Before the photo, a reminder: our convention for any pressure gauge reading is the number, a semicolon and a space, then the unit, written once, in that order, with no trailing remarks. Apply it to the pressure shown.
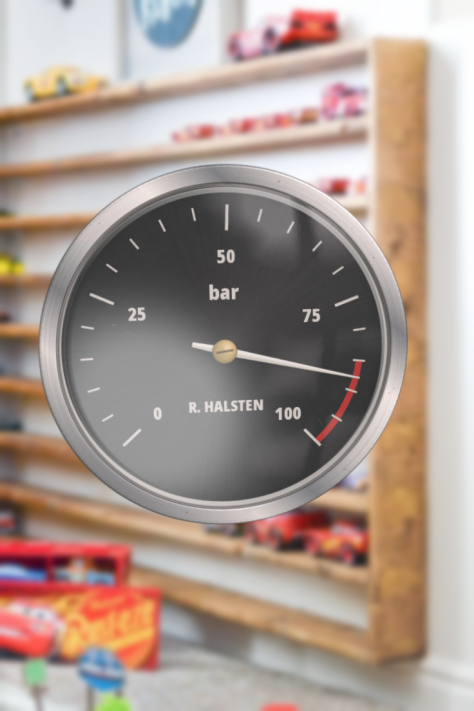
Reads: 87.5; bar
